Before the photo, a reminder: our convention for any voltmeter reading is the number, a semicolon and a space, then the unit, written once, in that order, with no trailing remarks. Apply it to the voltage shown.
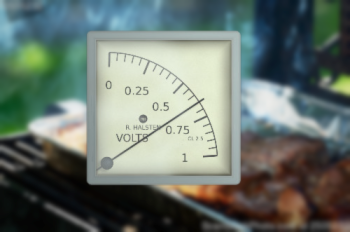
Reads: 0.65; V
